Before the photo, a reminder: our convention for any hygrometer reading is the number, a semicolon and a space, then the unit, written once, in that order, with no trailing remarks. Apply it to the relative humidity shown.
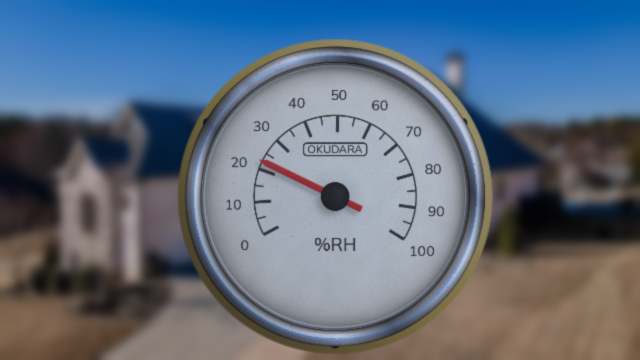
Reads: 22.5; %
